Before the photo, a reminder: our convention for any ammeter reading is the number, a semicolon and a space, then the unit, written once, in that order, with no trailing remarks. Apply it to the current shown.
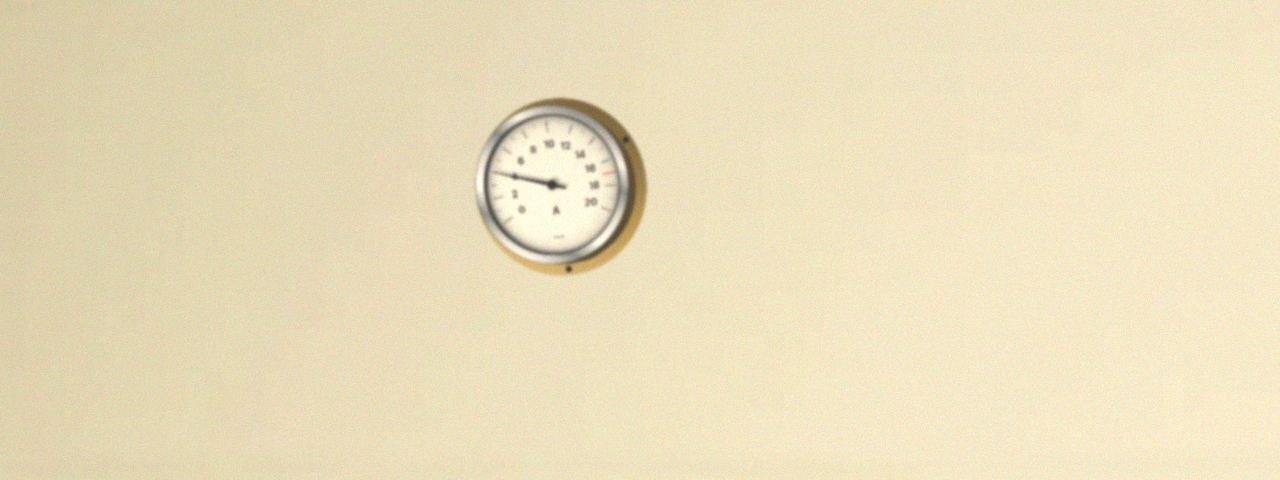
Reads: 4; A
